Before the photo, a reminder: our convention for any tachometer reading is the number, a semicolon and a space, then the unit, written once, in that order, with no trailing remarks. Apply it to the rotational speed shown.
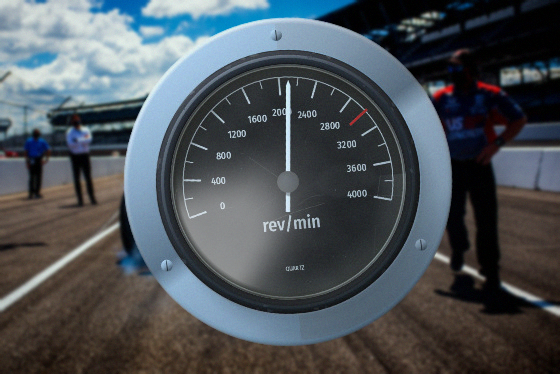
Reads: 2100; rpm
